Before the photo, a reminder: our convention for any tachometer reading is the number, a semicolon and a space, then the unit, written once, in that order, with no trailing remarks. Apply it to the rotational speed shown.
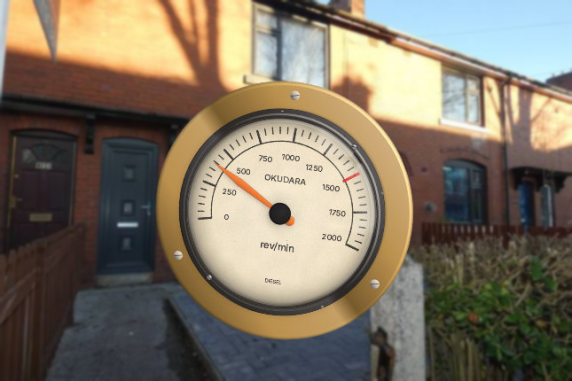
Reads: 400; rpm
